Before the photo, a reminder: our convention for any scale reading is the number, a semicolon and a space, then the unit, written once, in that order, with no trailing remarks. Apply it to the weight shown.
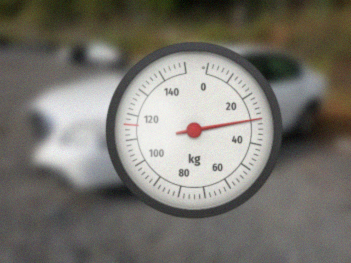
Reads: 30; kg
